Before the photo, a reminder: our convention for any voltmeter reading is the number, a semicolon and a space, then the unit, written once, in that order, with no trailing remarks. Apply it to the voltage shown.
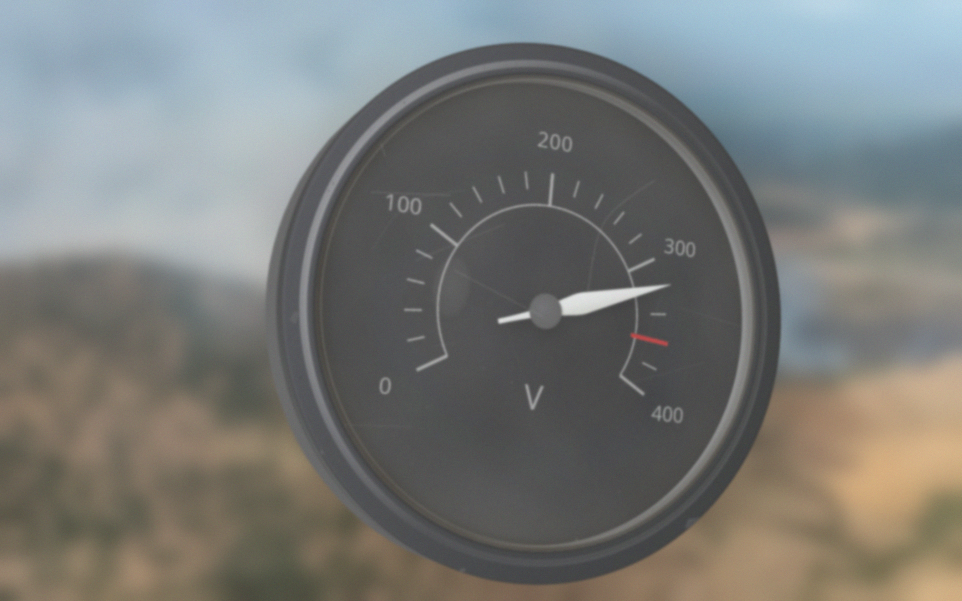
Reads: 320; V
